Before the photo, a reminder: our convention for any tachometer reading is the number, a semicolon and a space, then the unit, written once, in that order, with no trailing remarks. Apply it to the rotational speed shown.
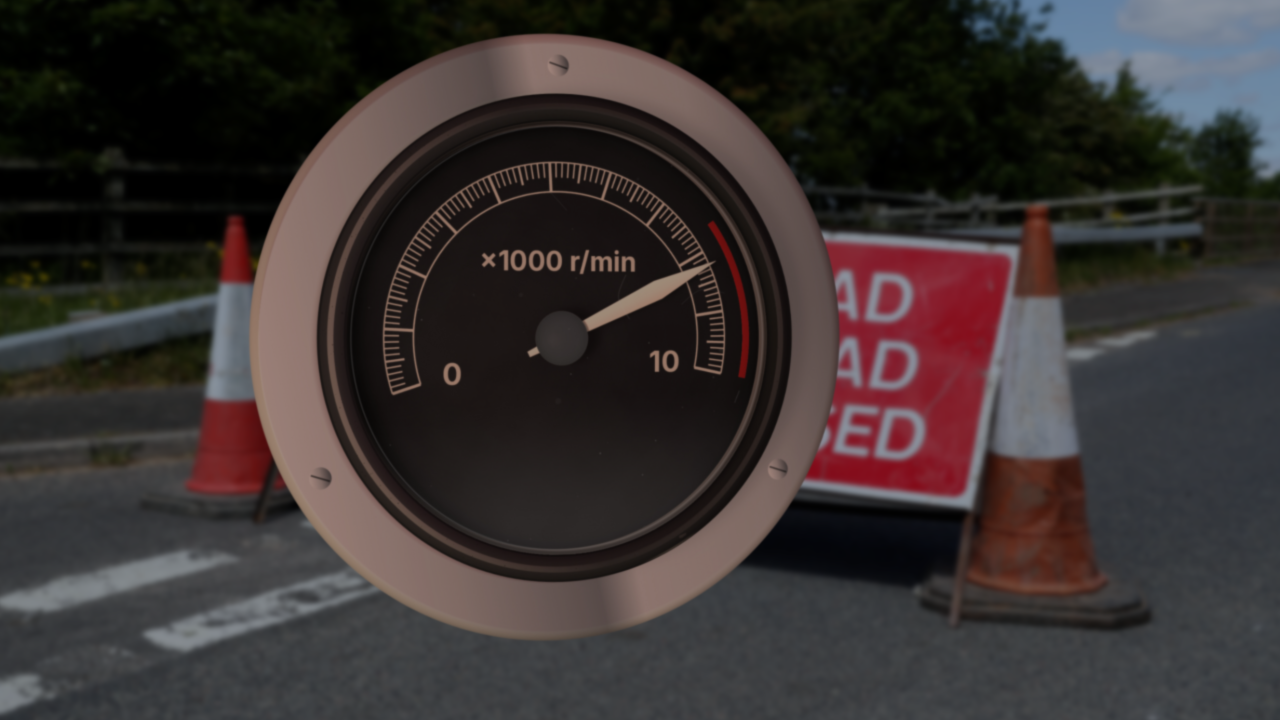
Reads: 8200; rpm
